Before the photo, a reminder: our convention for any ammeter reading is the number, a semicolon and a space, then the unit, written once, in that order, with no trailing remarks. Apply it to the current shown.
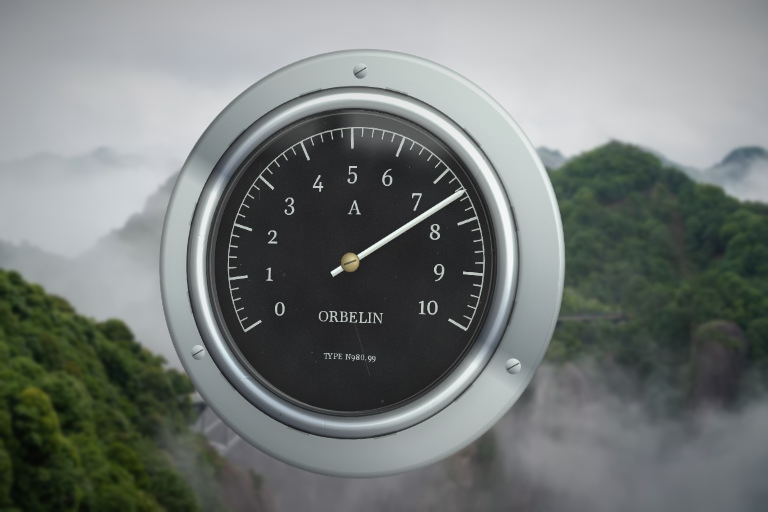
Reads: 7.5; A
